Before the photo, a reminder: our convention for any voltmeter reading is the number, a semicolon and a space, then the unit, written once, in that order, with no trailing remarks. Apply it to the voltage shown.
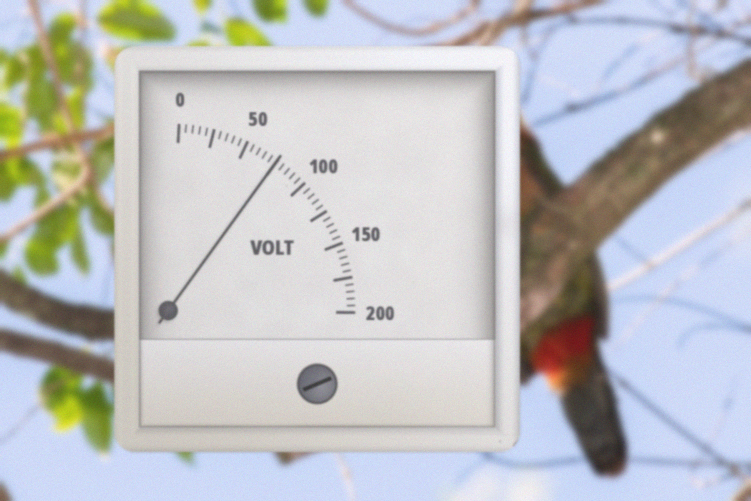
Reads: 75; V
